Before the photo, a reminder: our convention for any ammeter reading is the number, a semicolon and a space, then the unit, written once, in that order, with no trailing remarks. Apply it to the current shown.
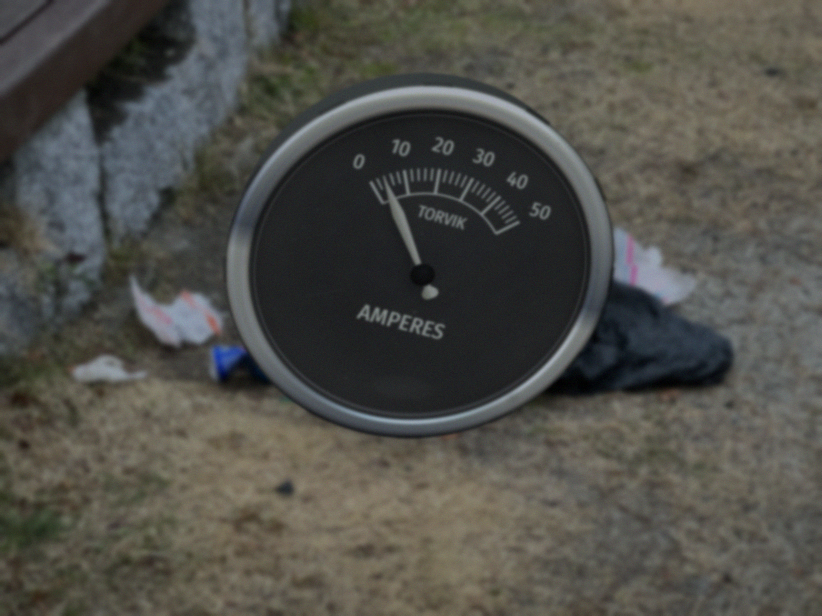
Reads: 4; A
